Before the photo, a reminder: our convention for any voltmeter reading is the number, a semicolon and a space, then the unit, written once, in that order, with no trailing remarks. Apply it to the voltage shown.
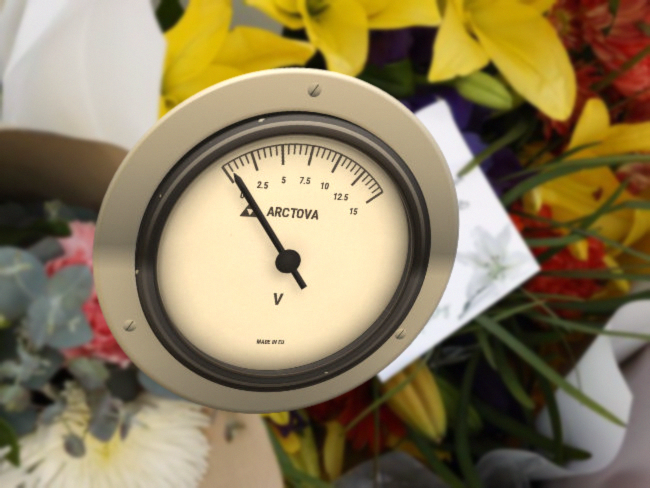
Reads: 0.5; V
